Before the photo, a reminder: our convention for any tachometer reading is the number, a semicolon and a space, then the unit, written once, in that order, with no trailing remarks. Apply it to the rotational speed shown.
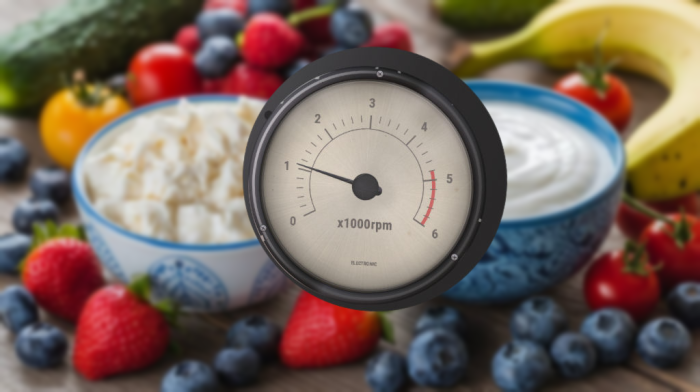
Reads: 1100; rpm
